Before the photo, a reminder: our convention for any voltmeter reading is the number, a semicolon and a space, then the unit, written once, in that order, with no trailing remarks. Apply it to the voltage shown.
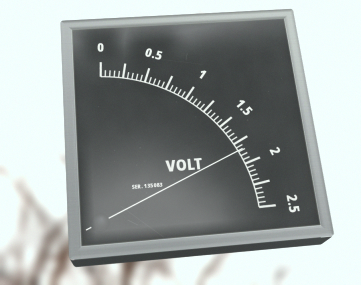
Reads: 1.85; V
